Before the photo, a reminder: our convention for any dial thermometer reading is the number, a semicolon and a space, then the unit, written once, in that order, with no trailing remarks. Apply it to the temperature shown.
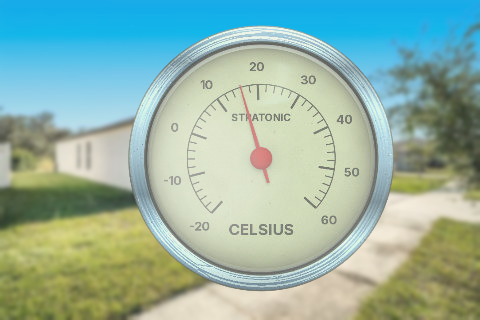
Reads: 16; °C
